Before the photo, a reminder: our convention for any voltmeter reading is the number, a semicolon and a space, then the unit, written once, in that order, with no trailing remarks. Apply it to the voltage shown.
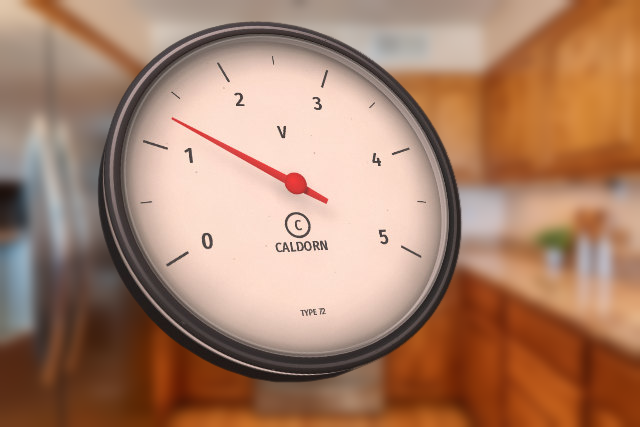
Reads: 1.25; V
